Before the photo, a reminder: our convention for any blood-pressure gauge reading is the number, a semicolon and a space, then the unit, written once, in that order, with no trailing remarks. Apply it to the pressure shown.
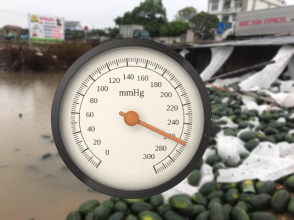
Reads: 260; mmHg
